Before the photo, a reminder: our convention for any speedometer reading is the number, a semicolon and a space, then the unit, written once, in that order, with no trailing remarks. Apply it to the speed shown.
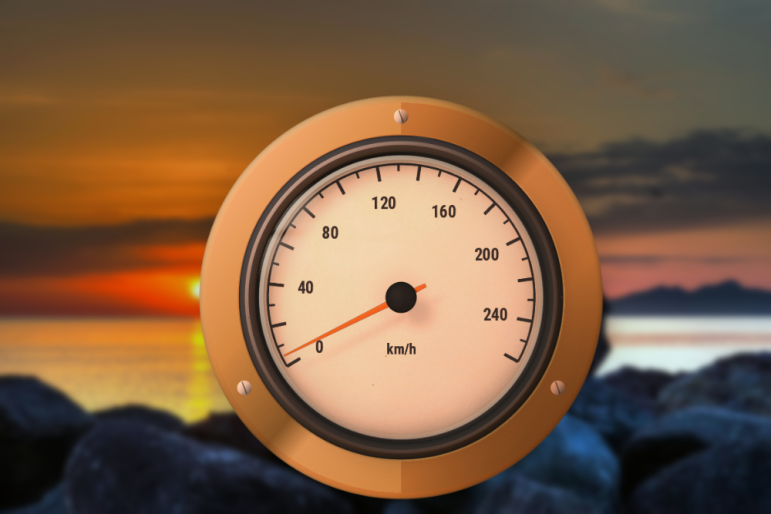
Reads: 5; km/h
